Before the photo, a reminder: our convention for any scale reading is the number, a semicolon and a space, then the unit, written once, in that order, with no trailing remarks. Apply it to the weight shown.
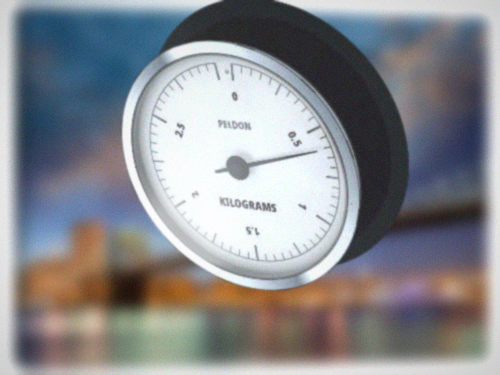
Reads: 0.6; kg
